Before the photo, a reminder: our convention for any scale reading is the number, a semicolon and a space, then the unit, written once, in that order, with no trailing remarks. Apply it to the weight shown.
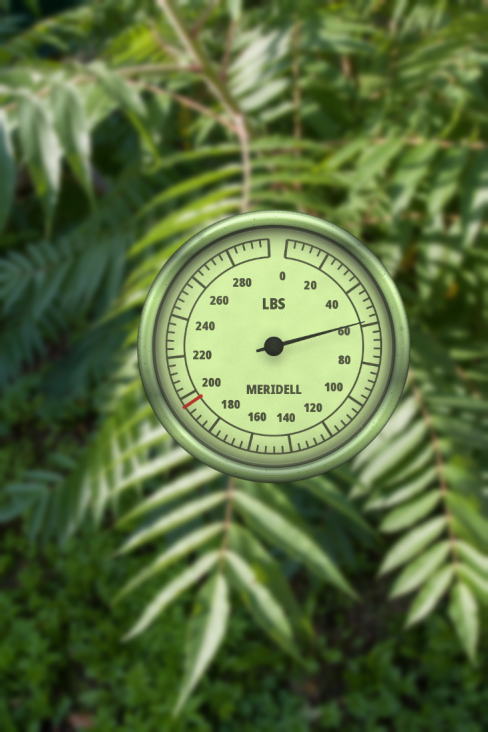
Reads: 58; lb
